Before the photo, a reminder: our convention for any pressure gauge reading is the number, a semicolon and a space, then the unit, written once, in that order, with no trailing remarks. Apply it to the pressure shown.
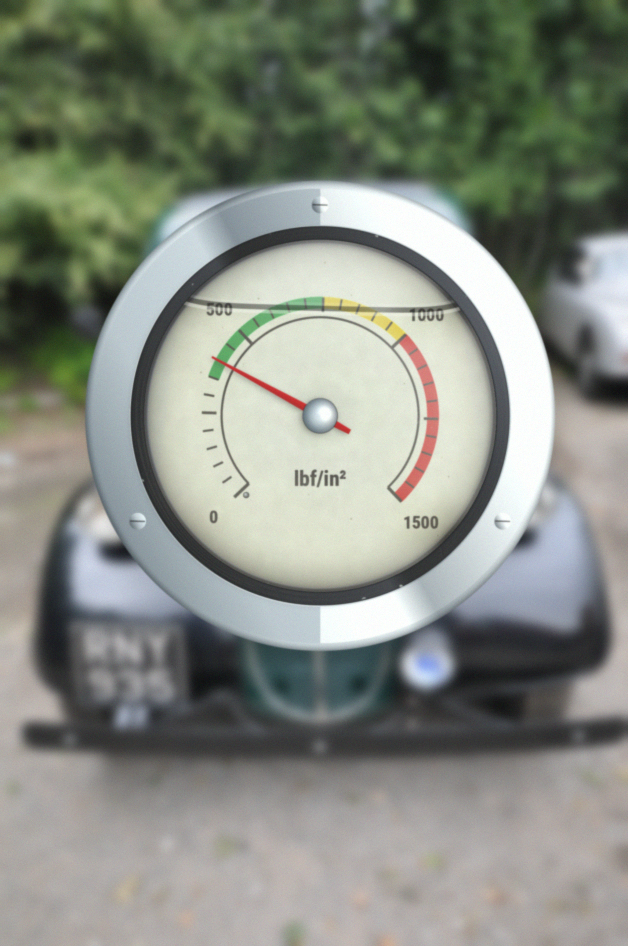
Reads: 400; psi
